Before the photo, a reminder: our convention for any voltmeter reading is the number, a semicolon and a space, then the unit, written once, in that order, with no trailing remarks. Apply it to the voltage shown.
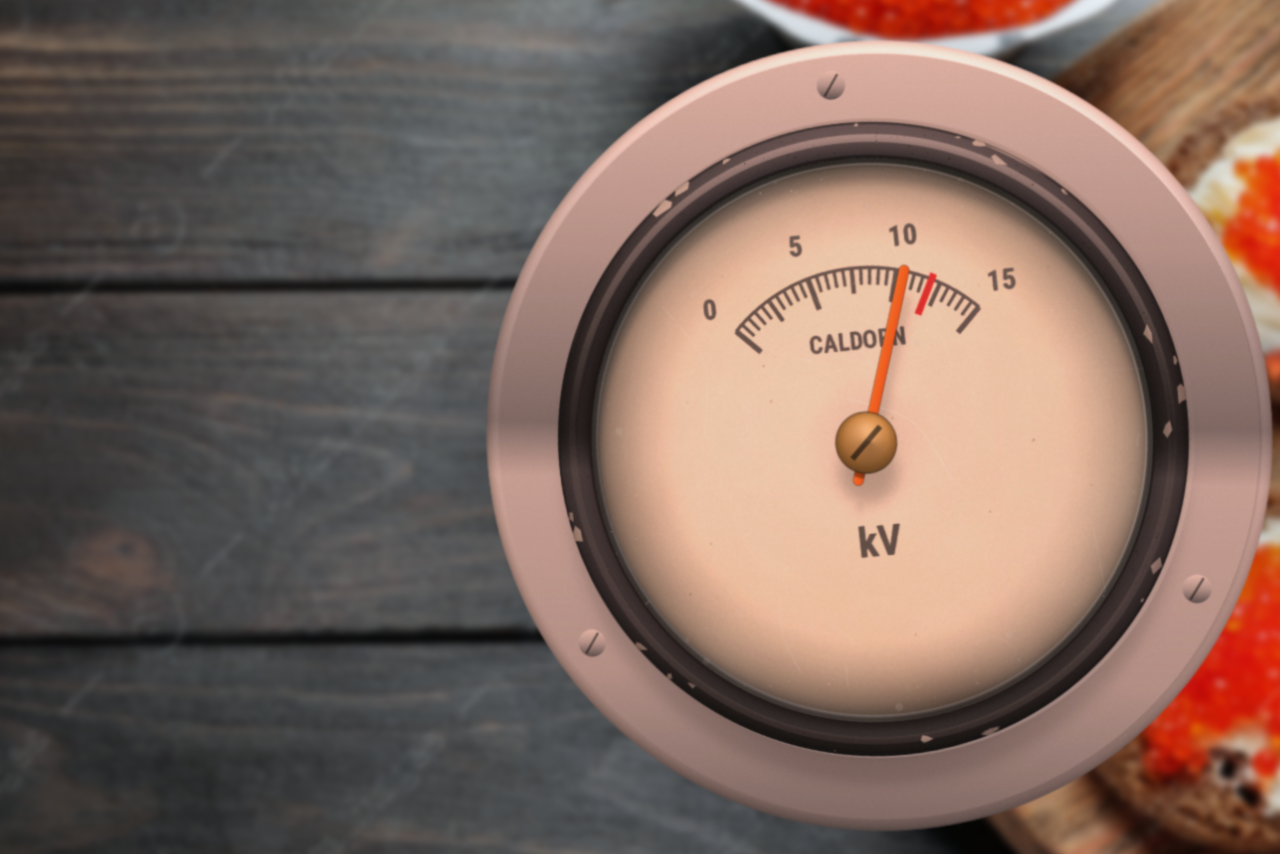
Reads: 10.5; kV
